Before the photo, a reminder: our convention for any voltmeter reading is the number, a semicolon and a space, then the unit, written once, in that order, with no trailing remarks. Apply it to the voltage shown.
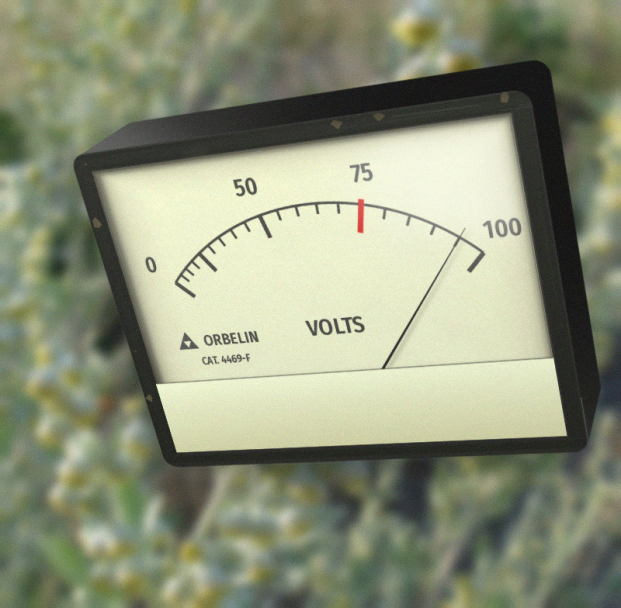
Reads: 95; V
